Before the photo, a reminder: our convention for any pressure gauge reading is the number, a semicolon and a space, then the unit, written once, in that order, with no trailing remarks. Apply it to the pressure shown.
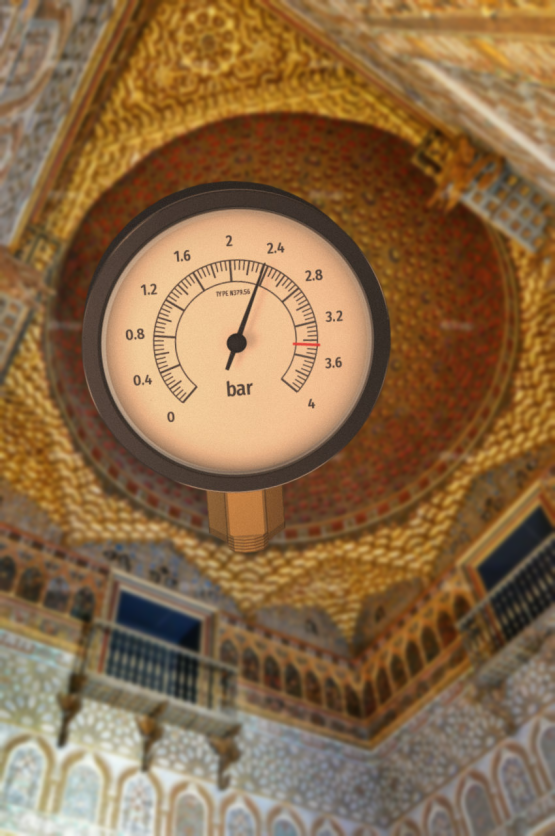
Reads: 2.35; bar
